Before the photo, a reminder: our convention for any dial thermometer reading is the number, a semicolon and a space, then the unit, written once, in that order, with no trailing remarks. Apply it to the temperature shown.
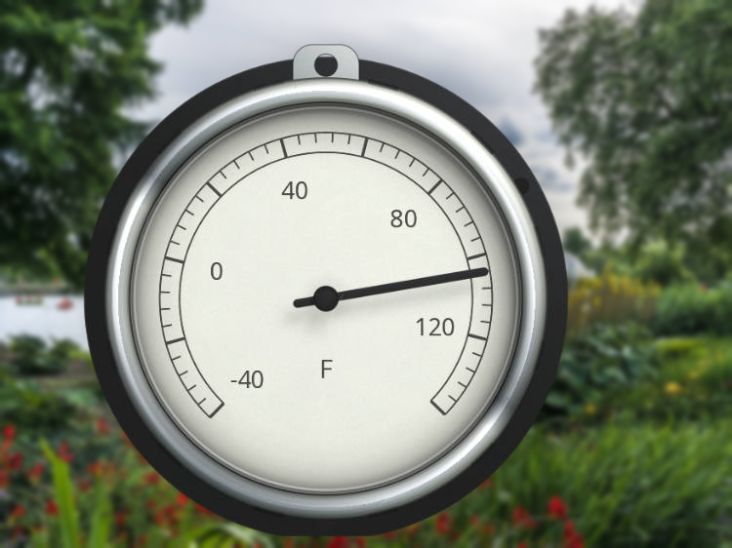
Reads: 104; °F
